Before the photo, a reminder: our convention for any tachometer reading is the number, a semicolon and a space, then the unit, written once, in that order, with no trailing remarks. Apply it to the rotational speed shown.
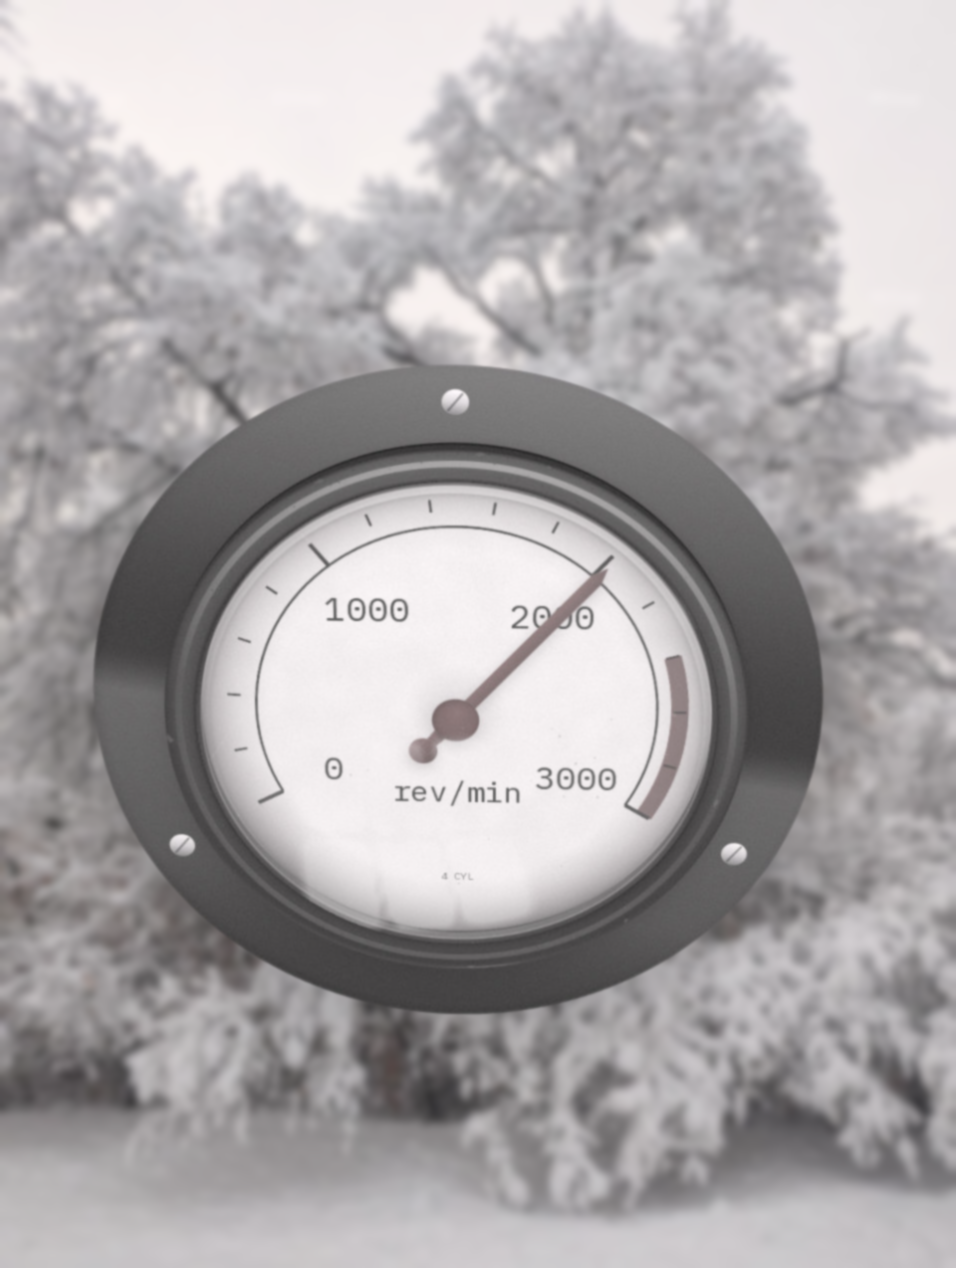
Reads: 2000; rpm
